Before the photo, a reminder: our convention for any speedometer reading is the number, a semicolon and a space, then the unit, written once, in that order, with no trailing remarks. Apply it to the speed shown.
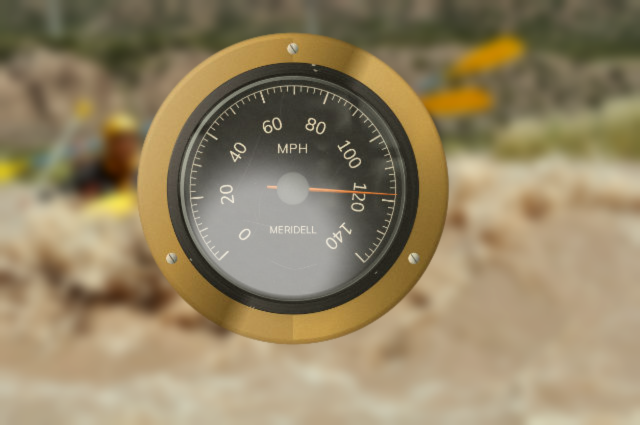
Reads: 118; mph
